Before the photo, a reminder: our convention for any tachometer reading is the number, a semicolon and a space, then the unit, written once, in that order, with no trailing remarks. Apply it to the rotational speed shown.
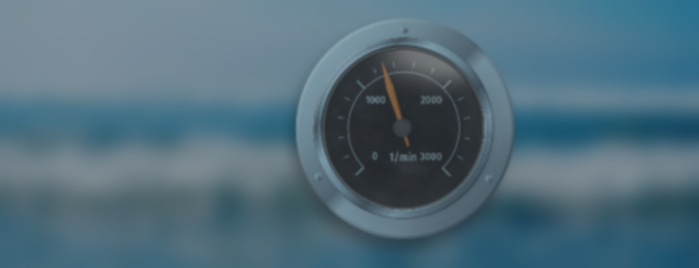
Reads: 1300; rpm
